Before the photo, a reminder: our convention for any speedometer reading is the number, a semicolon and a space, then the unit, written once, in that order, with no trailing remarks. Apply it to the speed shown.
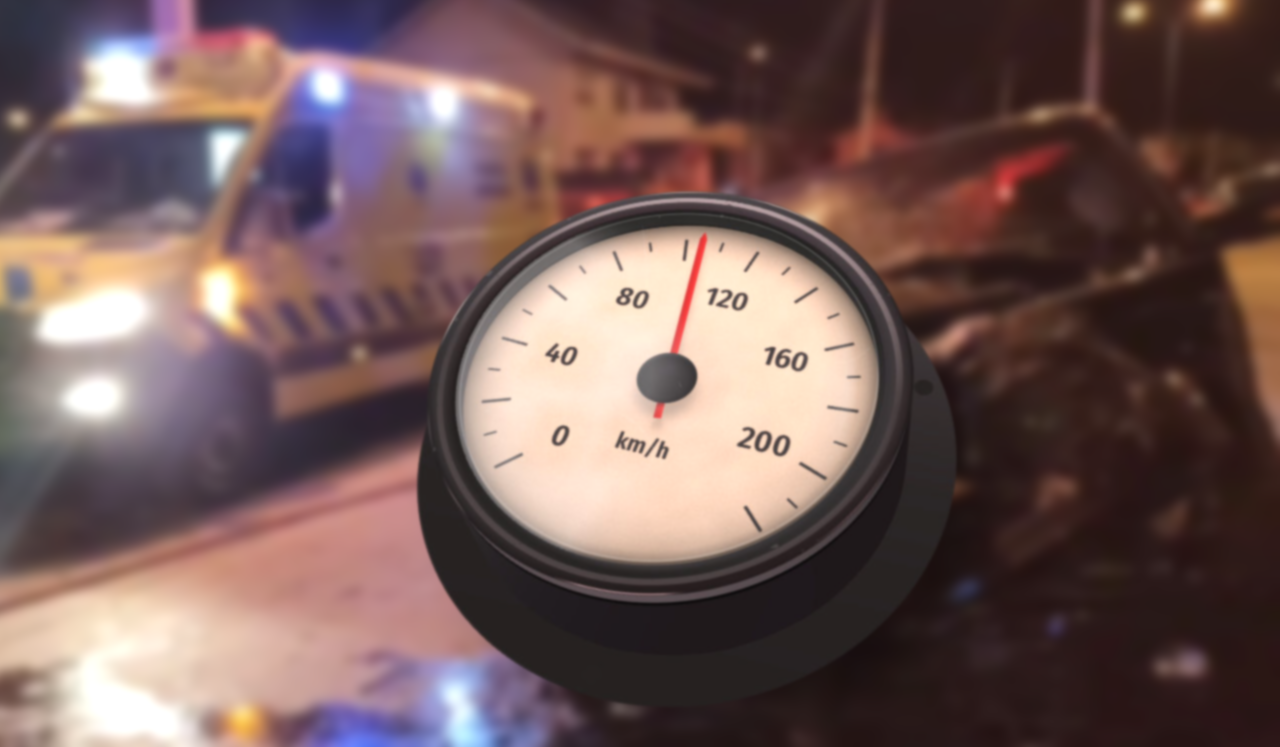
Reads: 105; km/h
